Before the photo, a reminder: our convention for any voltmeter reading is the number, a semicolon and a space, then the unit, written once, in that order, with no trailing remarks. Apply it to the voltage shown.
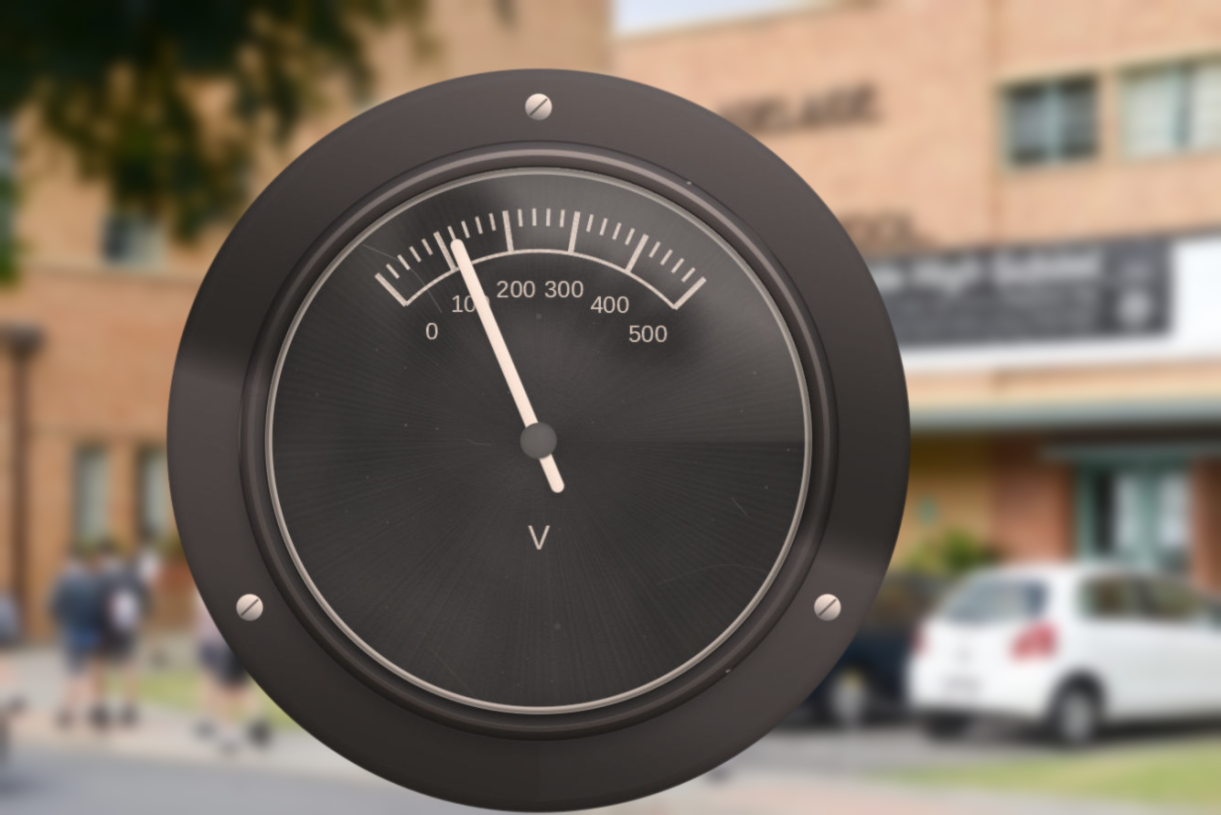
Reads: 120; V
